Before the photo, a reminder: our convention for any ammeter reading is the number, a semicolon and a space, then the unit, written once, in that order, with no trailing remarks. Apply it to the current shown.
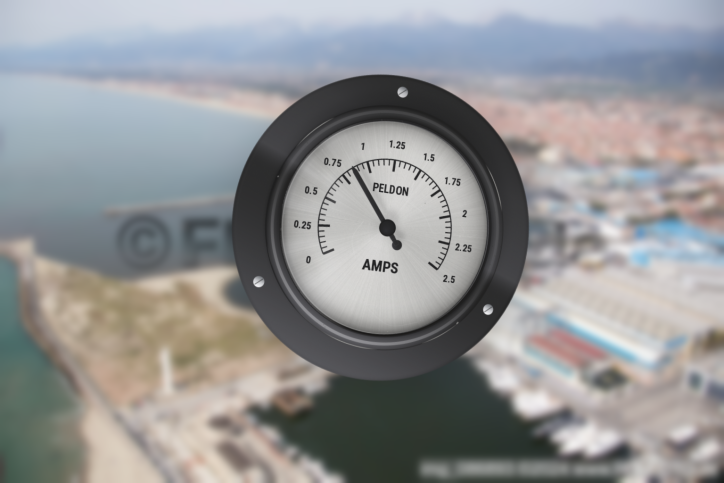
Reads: 0.85; A
